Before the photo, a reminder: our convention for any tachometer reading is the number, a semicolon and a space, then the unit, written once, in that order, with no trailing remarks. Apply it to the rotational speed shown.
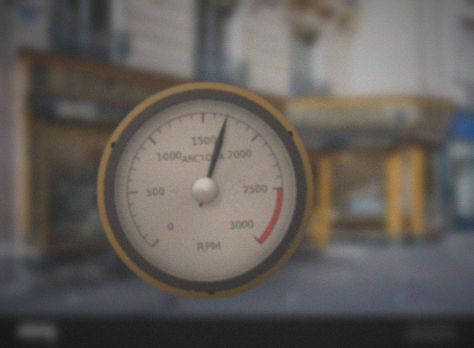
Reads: 1700; rpm
